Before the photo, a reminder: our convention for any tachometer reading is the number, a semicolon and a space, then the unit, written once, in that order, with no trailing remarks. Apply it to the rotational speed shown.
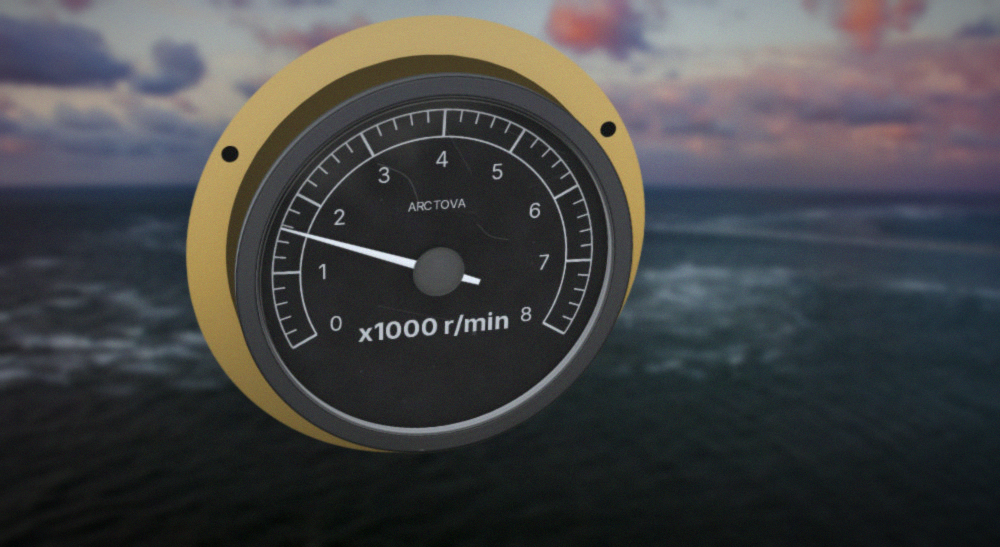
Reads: 1600; rpm
